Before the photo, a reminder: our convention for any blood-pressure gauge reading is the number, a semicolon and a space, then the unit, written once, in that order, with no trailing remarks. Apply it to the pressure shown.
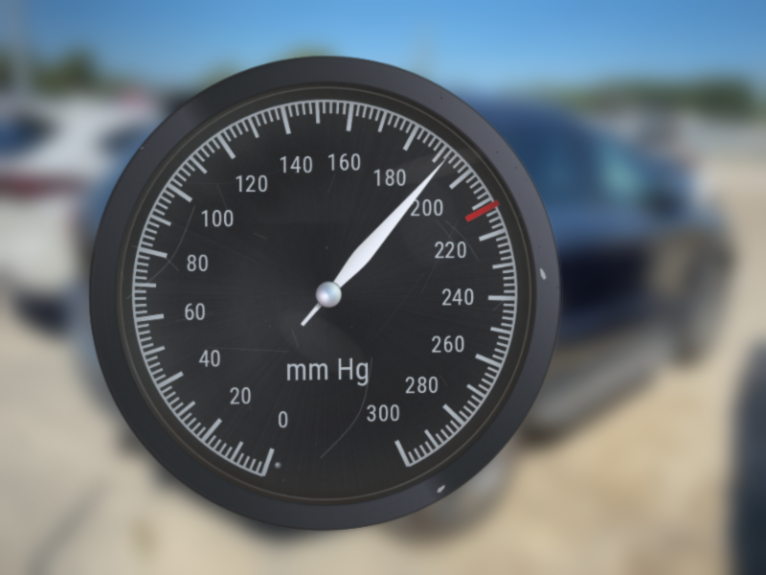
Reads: 192; mmHg
